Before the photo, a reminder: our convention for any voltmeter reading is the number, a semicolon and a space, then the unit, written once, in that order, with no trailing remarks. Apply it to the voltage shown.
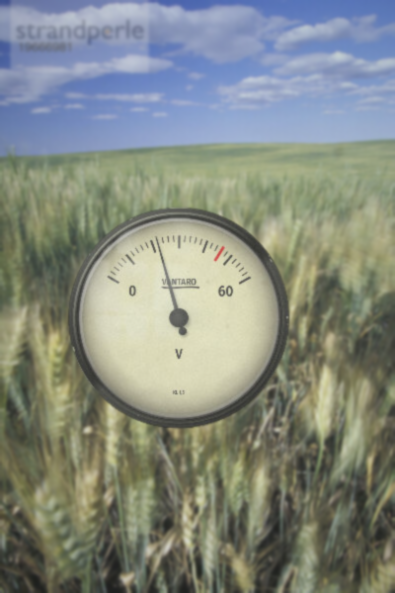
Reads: 22; V
